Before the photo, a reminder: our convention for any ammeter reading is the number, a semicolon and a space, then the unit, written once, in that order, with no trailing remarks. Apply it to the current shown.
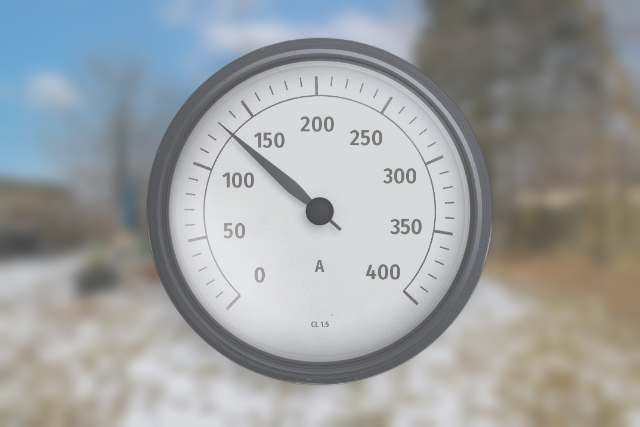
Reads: 130; A
